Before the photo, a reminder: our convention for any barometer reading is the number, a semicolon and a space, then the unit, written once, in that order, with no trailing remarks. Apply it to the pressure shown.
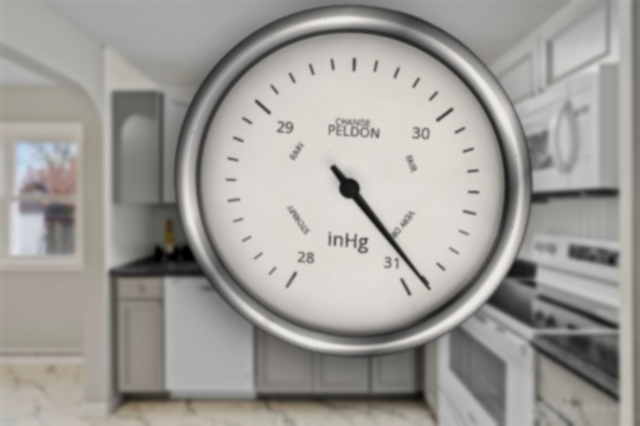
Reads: 30.9; inHg
